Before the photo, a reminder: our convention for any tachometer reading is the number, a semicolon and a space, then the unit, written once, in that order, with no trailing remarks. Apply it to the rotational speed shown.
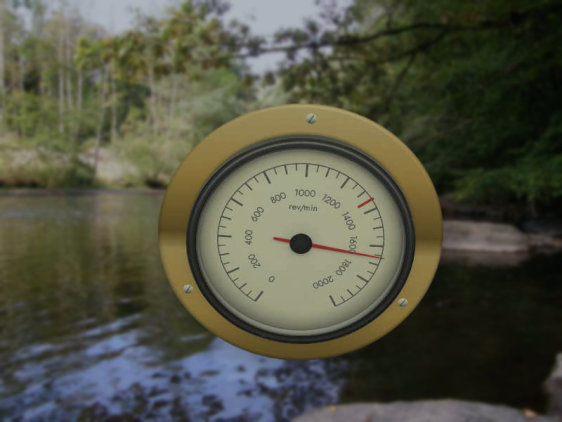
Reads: 1650; rpm
